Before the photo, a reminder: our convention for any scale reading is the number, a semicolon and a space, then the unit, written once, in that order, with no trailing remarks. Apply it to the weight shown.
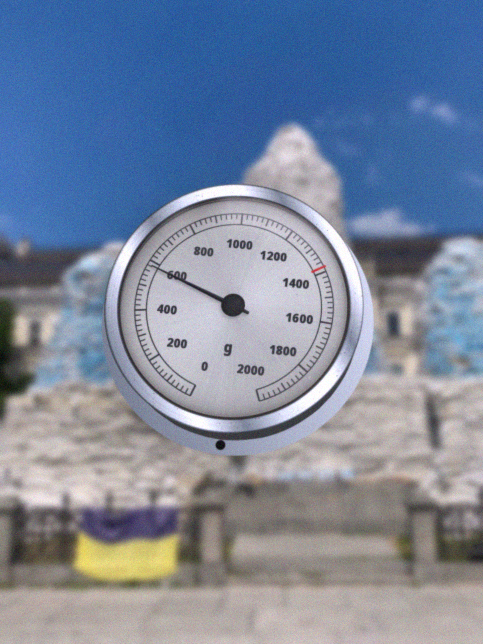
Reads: 580; g
